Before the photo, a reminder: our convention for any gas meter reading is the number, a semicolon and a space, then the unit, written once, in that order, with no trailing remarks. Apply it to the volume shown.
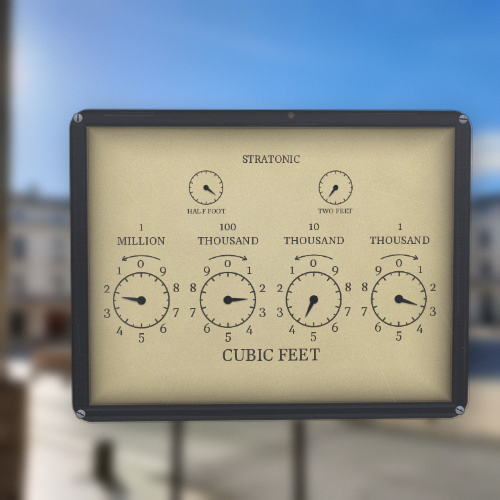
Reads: 224300; ft³
